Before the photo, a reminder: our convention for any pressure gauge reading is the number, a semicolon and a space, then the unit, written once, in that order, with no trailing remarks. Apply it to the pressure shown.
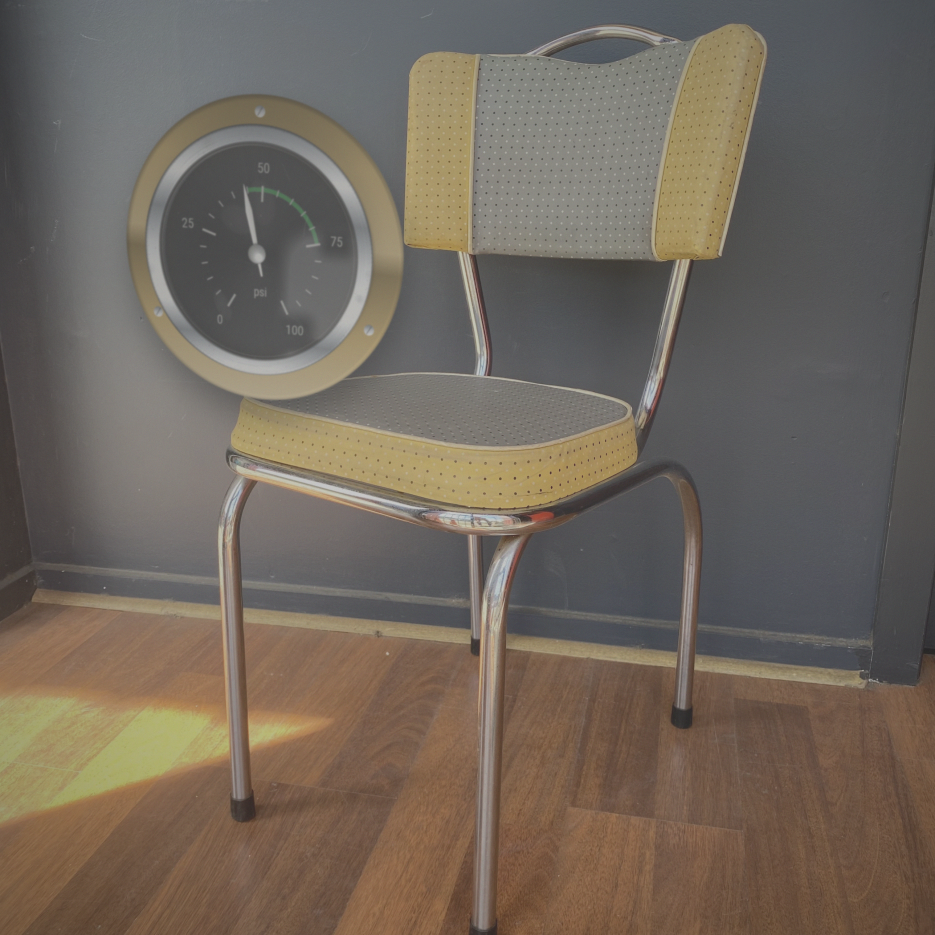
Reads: 45; psi
